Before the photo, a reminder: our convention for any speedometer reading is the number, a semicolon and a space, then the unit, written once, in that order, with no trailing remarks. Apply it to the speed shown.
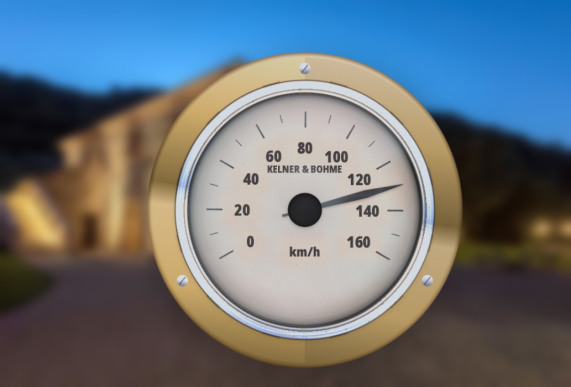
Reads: 130; km/h
